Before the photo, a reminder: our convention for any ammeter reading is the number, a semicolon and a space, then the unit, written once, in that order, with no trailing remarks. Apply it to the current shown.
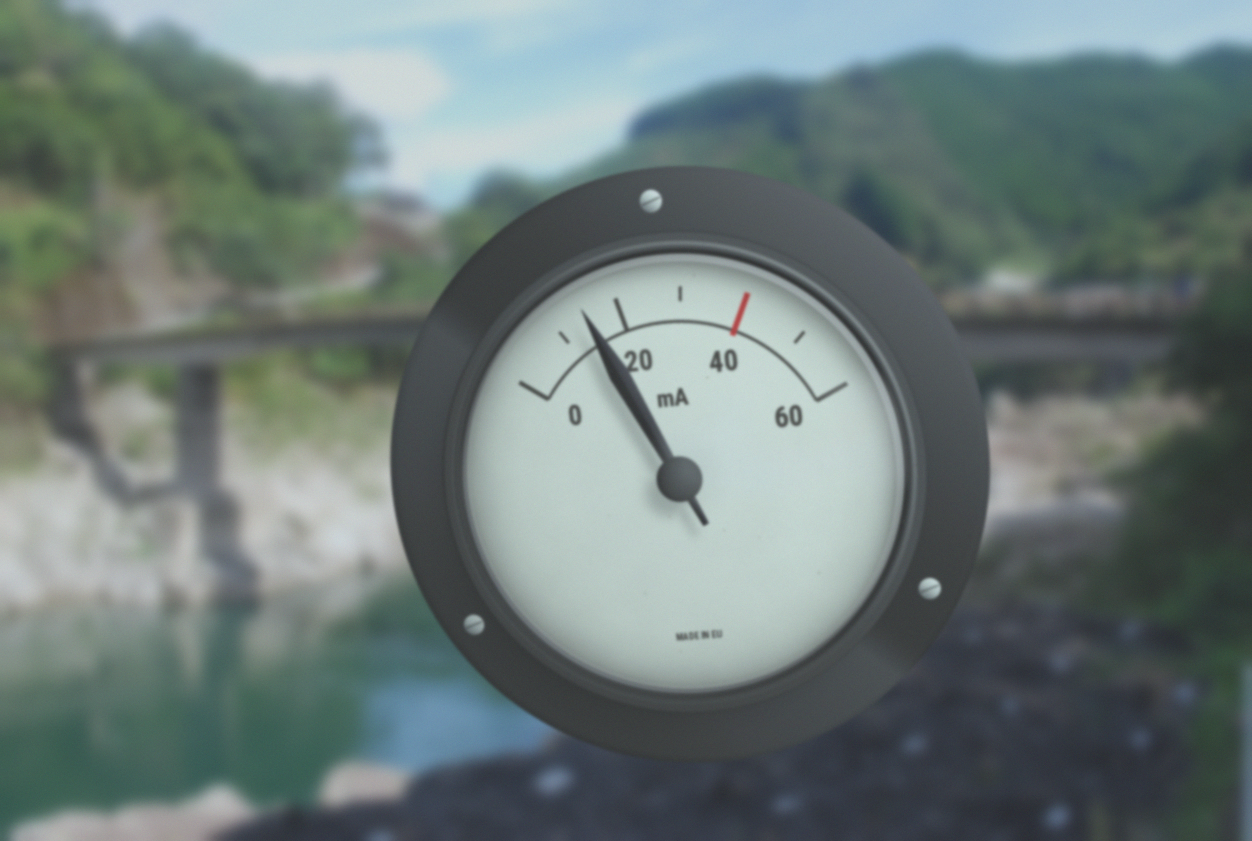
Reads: 15; mA
